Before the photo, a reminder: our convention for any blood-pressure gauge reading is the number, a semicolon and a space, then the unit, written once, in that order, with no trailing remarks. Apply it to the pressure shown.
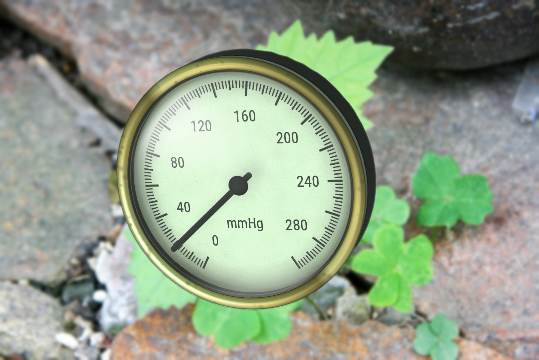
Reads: 20; mmHg
